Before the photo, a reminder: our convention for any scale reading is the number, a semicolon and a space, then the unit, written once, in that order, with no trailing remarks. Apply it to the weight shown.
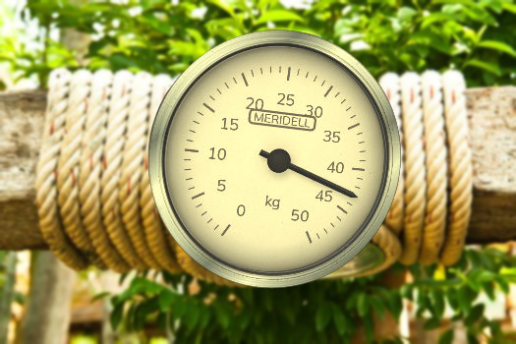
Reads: 43; kg
